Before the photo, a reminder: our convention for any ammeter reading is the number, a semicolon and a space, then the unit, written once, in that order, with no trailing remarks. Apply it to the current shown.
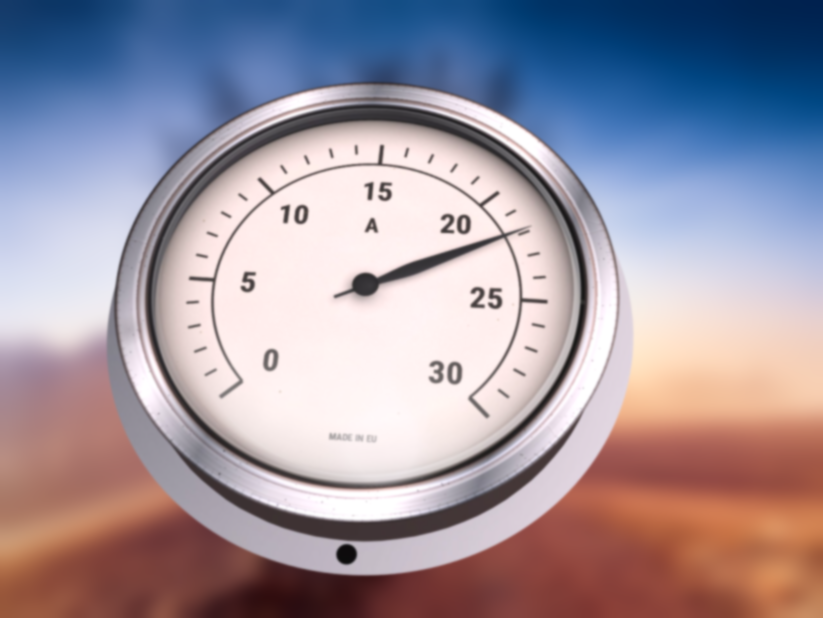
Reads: 22; A
